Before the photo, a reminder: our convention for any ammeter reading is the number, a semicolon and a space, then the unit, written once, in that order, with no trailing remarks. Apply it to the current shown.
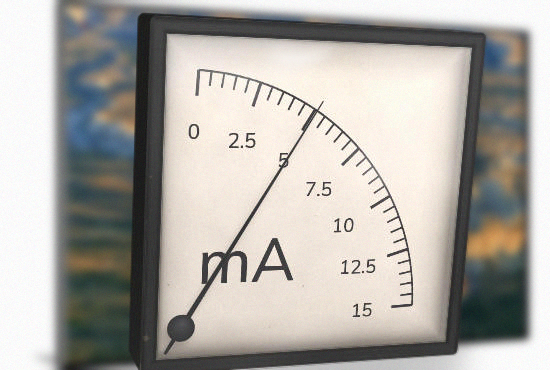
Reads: 5; mA
